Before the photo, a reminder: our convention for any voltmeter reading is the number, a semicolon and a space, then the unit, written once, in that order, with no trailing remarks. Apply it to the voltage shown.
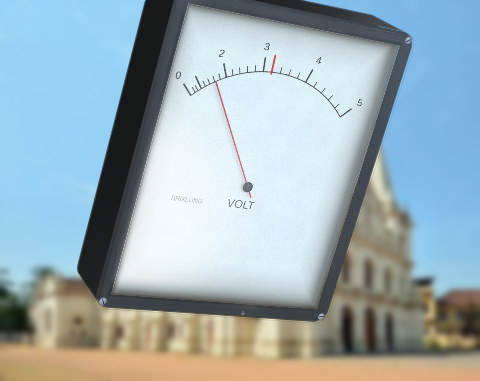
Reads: 1.6; V
